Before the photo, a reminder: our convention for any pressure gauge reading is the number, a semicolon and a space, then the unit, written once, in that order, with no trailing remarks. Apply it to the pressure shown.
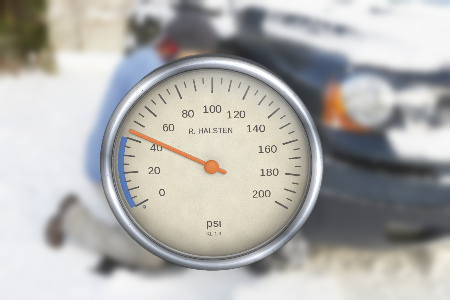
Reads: 45; psi
